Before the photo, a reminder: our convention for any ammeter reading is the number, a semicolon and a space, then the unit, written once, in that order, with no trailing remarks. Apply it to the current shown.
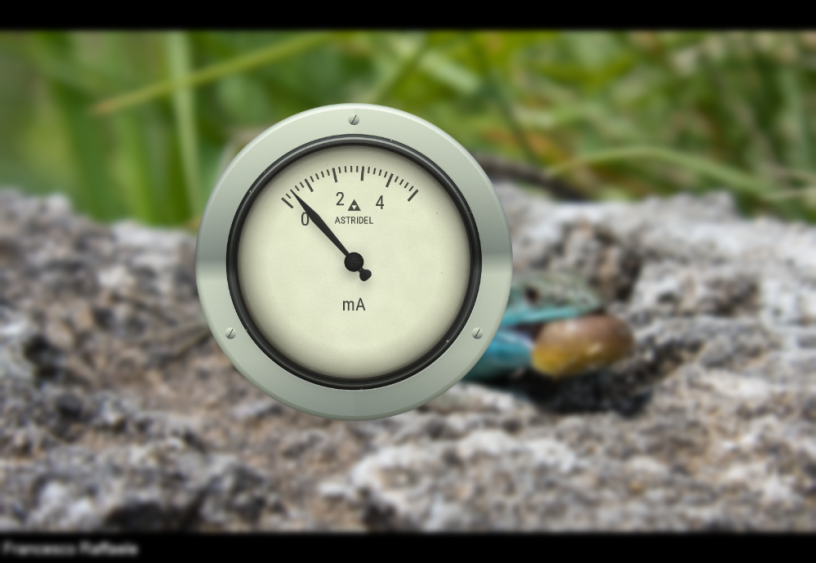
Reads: 0.4; mA
